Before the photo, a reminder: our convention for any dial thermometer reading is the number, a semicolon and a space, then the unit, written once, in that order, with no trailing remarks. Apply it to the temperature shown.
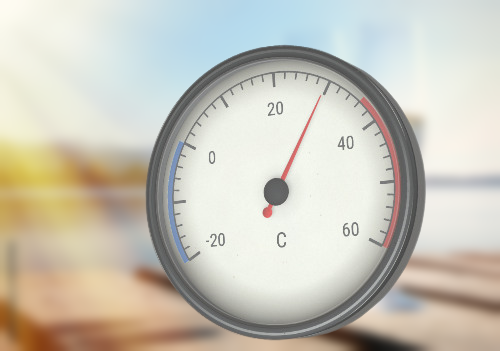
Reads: 30; °C
